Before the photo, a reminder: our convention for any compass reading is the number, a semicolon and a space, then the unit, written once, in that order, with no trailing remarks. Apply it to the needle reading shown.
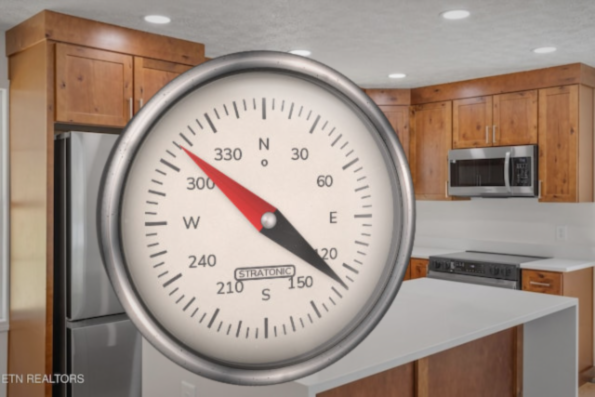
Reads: 310; °
